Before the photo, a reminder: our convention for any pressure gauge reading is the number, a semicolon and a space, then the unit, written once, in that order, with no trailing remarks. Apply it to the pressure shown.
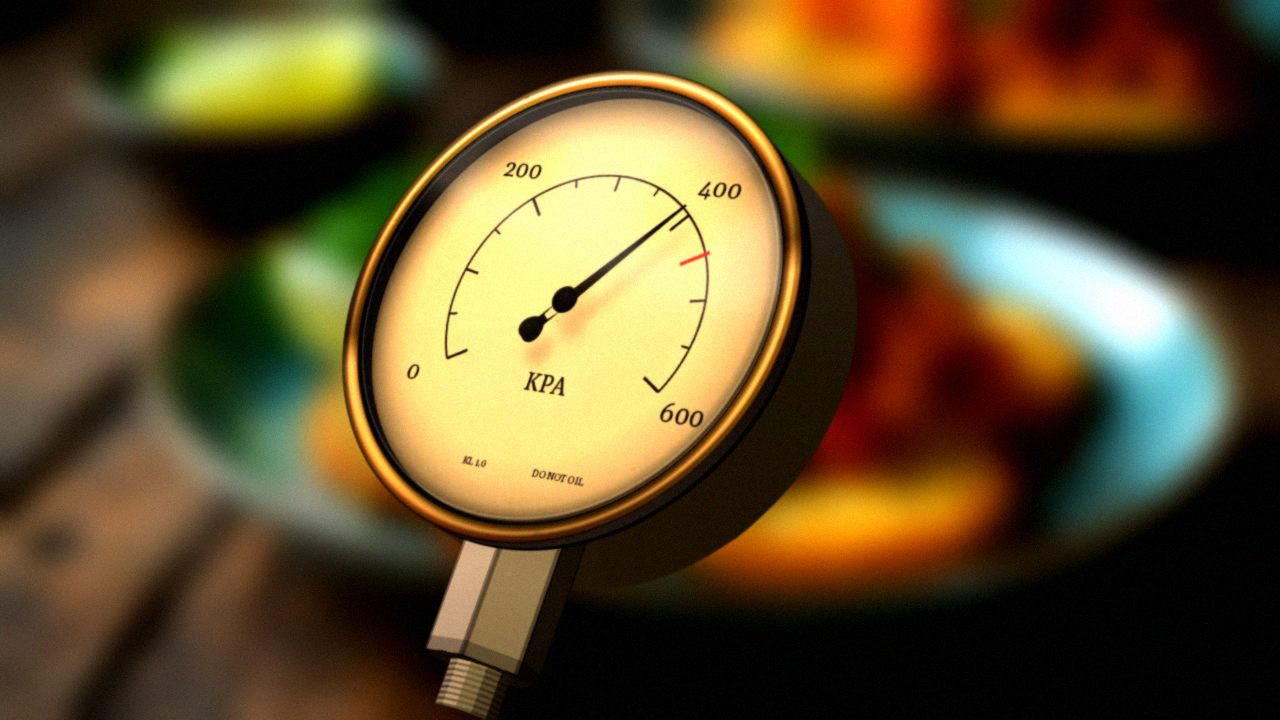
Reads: 400; kPa
